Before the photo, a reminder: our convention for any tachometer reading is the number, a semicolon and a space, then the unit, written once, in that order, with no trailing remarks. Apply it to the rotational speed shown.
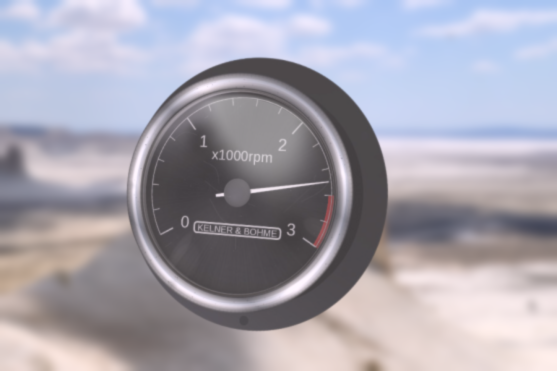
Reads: 2500; rpm
